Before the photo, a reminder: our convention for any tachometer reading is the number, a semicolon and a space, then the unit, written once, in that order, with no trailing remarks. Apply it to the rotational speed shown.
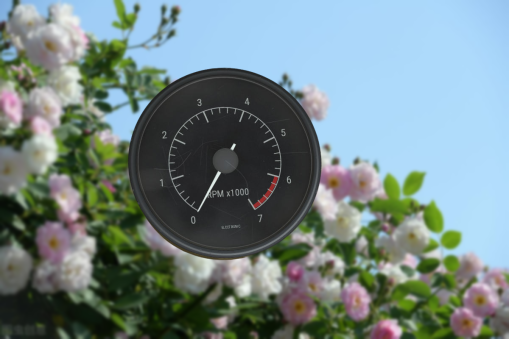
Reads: 0; rpm
